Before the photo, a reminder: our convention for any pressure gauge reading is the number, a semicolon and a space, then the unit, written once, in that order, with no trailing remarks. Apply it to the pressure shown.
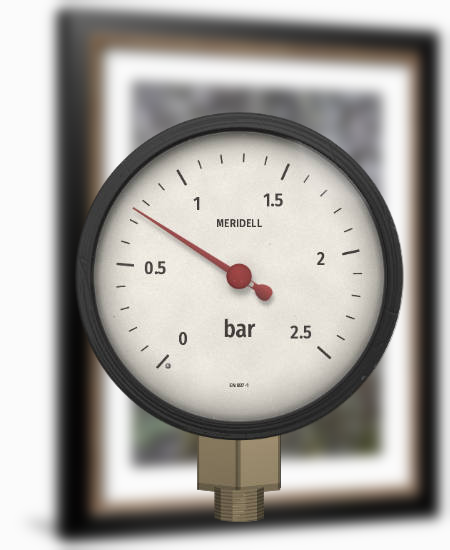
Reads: 0.75; bar
